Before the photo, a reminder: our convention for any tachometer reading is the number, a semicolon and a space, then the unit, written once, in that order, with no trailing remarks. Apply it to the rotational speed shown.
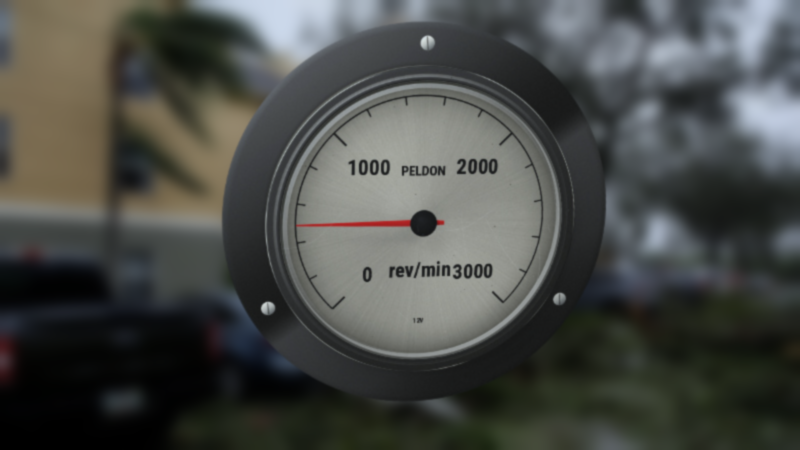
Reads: 500; rpm
